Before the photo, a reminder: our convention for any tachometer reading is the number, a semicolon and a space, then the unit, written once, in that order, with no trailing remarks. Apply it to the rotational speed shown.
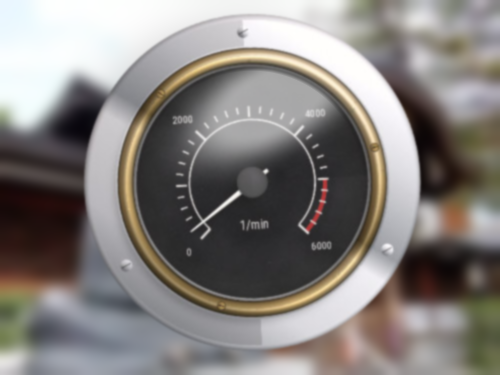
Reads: 200; rpm
